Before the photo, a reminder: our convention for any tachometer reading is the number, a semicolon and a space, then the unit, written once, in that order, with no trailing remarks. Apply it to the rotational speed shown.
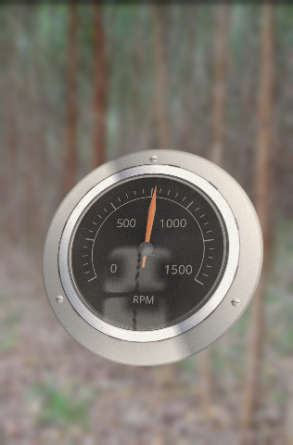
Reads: 775; rpm
